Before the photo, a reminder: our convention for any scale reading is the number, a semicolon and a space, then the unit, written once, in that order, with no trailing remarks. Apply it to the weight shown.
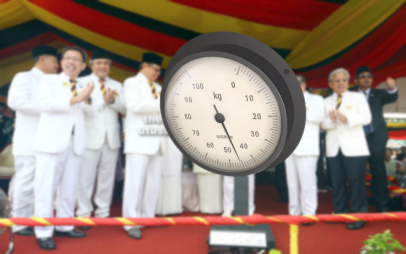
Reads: 45; kg
